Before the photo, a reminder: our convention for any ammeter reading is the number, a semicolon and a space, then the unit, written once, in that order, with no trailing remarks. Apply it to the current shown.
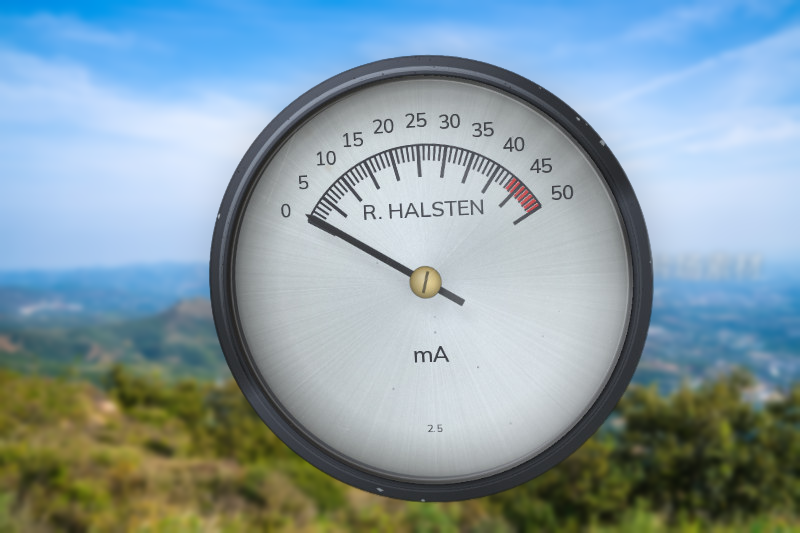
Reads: 1; mA
